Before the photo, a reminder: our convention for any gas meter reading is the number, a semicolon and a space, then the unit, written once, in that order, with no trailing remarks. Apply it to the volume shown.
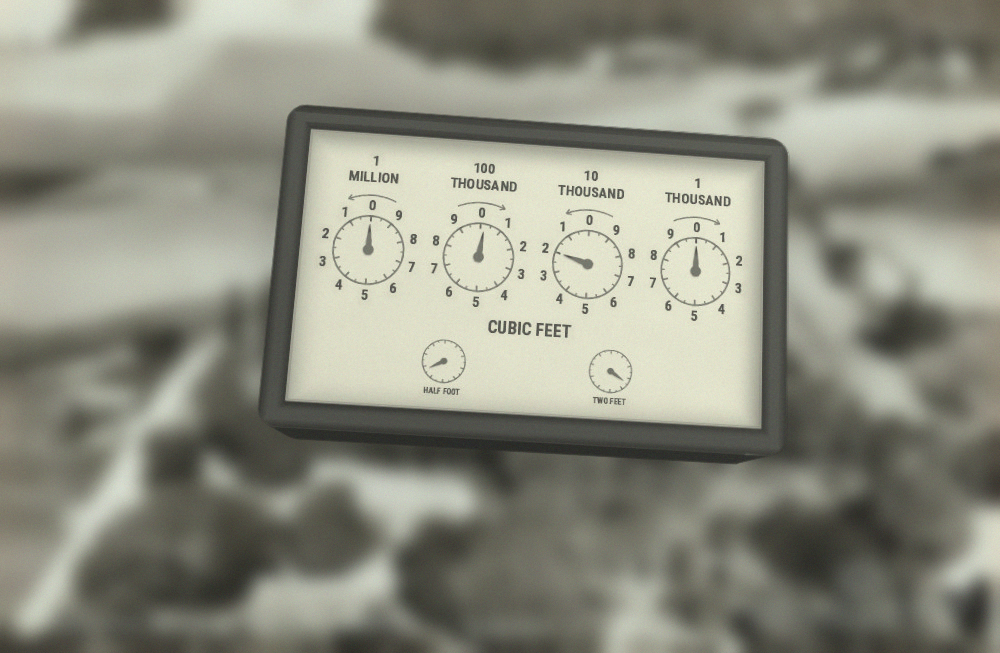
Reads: 2000; ft³
